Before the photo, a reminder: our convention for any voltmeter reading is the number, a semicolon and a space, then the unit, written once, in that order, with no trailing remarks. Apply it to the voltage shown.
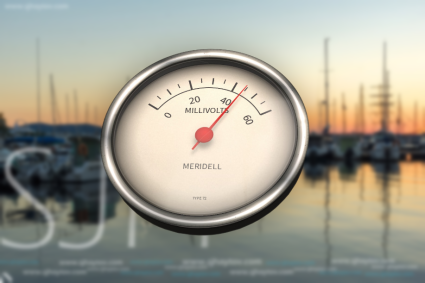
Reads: 45; mV
